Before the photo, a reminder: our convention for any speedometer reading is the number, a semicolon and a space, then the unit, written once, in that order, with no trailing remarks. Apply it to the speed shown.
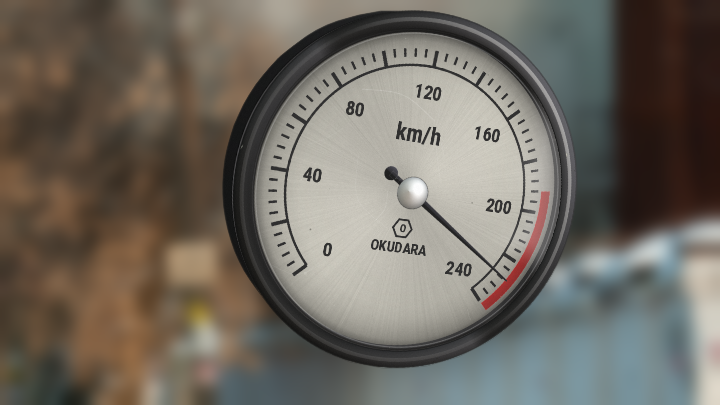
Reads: 228; km/h
